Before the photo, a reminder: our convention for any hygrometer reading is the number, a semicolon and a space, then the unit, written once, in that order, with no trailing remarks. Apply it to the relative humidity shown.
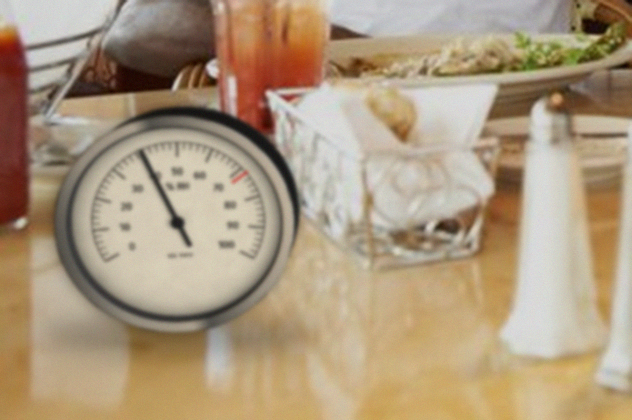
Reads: 40; %
